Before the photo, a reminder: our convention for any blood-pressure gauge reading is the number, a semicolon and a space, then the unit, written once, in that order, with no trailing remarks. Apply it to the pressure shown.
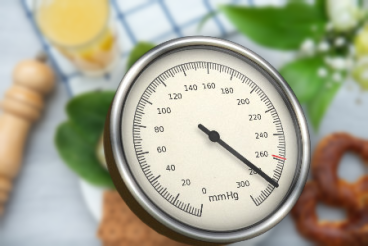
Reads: 280; mmHg
